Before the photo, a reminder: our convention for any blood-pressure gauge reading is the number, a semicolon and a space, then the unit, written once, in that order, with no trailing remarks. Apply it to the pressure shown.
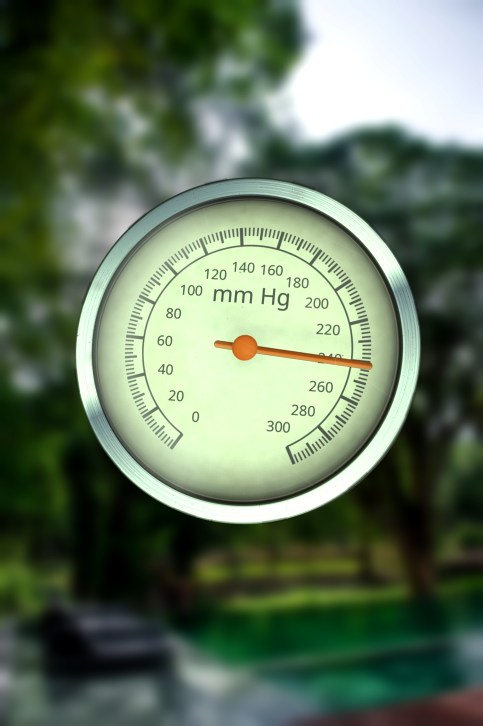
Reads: 242; mmHg
